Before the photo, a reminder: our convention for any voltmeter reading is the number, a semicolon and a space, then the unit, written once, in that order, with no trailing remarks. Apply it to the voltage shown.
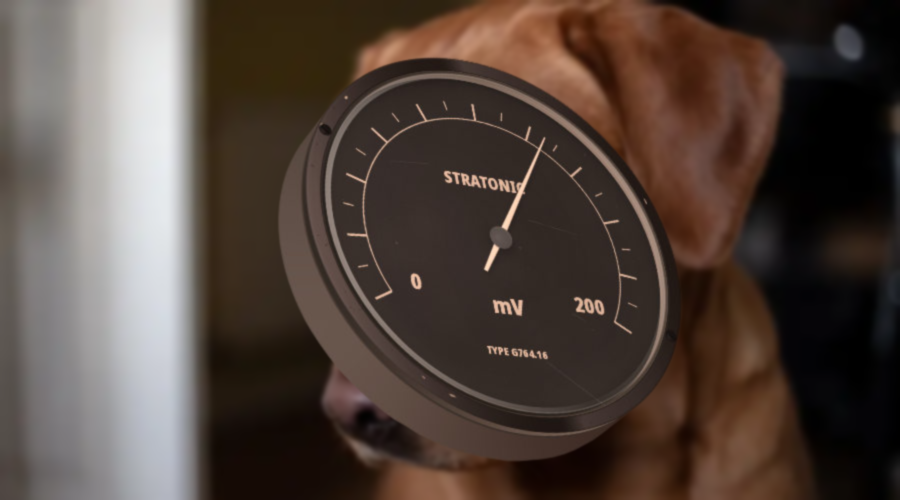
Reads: 125; mV
